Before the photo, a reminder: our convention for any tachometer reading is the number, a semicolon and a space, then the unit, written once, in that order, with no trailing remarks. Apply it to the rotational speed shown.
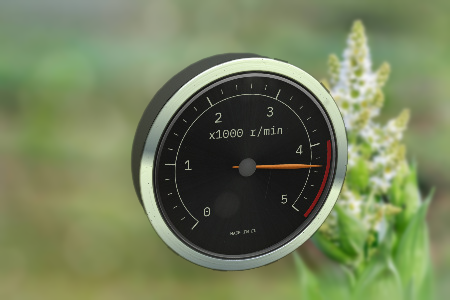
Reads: 4300; rpm
